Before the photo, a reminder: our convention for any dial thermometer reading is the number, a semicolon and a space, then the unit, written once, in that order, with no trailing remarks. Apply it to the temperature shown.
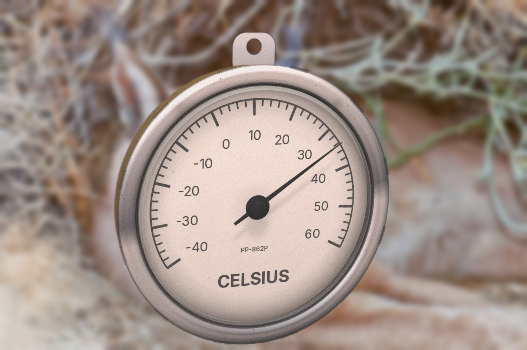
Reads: 34; °C
